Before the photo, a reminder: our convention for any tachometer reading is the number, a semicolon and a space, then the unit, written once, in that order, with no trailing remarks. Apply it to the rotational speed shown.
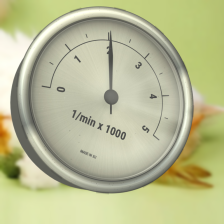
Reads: 2000; rpm
